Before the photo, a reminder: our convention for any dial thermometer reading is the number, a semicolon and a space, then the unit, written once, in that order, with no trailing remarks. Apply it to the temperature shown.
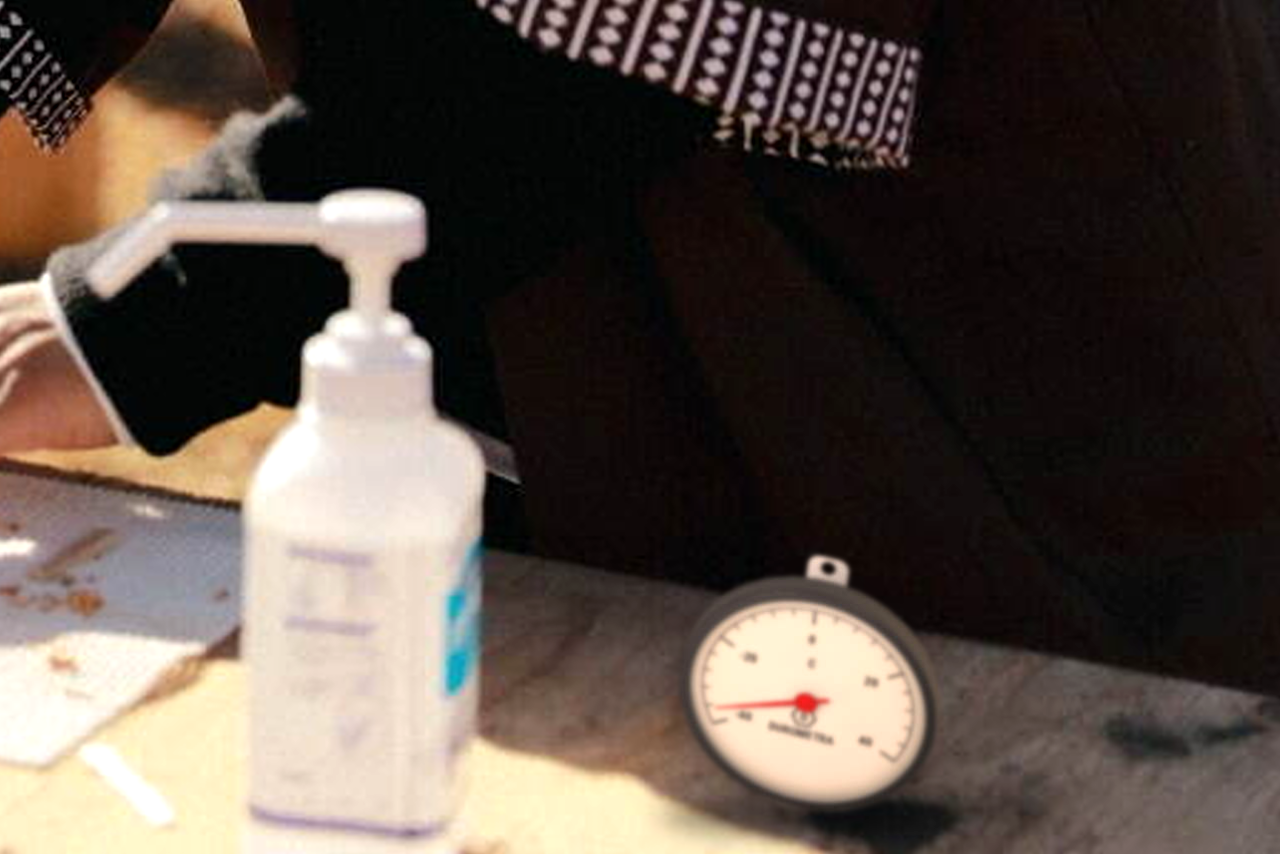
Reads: -36; °C
